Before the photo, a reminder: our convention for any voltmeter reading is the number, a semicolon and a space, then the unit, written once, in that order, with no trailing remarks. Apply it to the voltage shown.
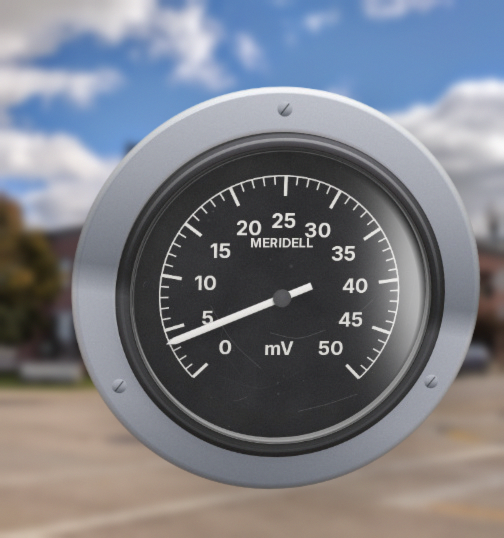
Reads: 4; mV
